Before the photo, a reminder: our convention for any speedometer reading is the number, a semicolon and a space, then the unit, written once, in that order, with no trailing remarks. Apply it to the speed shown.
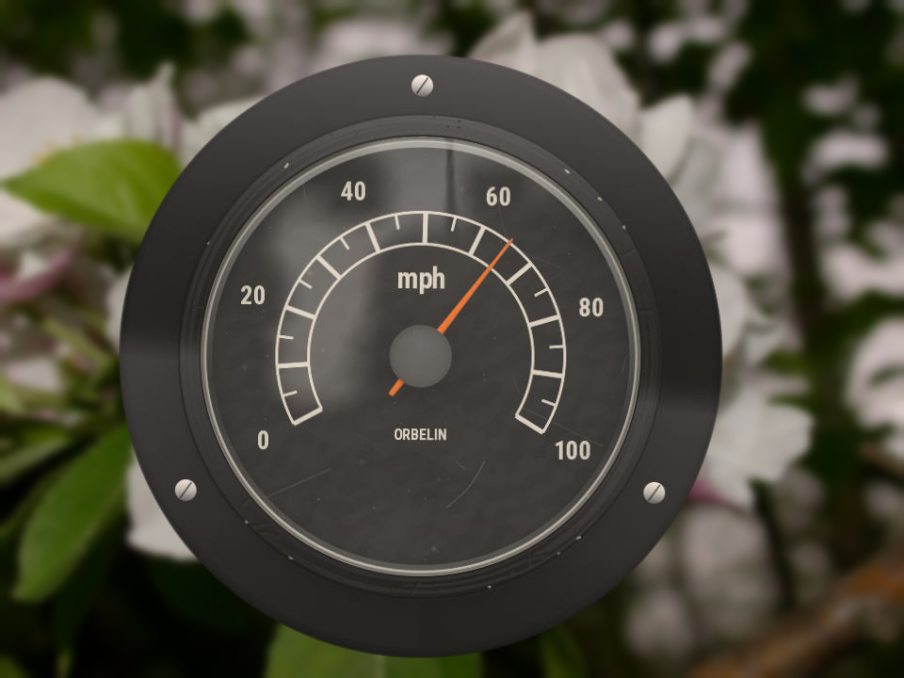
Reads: 65; mph
